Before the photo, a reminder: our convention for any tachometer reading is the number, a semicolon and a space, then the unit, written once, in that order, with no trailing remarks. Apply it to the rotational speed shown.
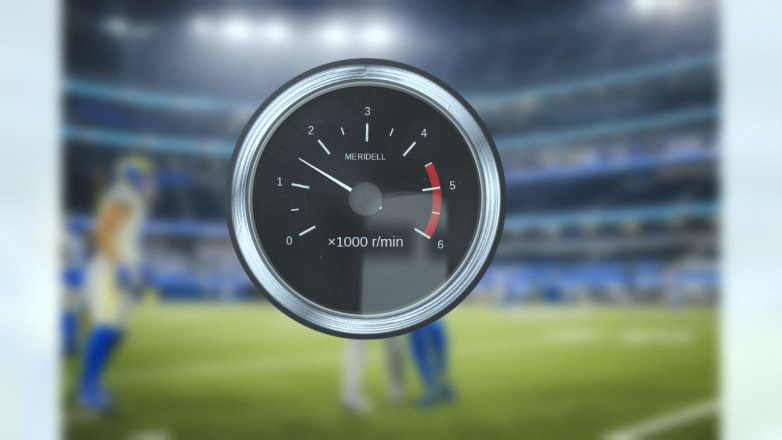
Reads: 1500; rpm
